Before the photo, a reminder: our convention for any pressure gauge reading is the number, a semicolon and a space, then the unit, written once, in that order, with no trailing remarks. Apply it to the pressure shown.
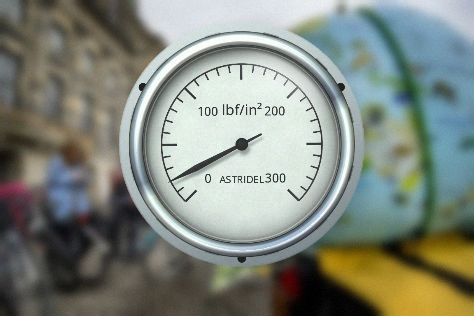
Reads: 20; psi
